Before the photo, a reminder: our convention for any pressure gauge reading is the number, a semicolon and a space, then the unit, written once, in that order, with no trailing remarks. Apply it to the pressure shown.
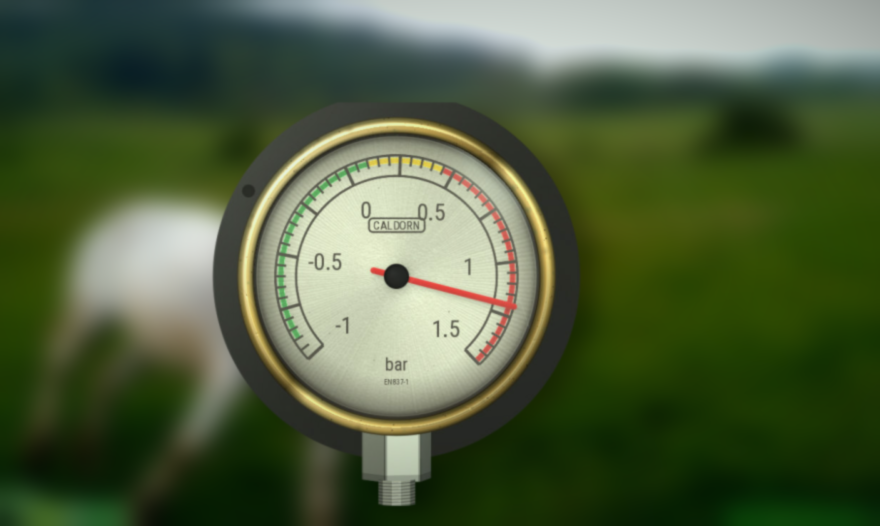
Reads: 1.2; bar
